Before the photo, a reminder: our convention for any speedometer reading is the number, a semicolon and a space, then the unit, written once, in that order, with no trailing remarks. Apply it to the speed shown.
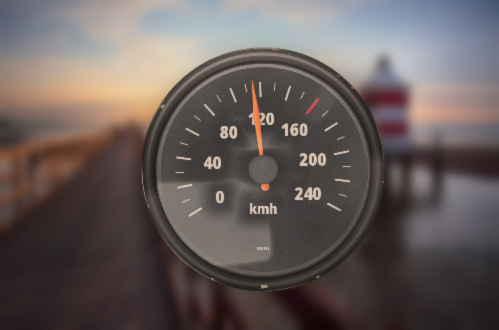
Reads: 115; km/h
